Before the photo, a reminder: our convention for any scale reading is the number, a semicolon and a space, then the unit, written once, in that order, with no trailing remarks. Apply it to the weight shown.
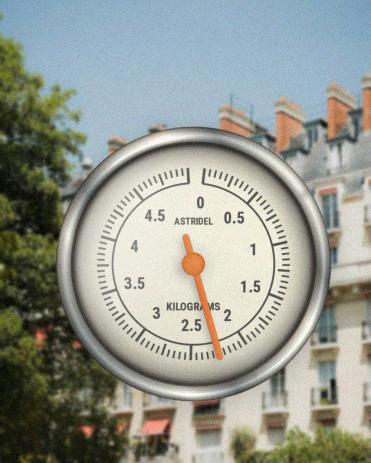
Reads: 2.25; kg
